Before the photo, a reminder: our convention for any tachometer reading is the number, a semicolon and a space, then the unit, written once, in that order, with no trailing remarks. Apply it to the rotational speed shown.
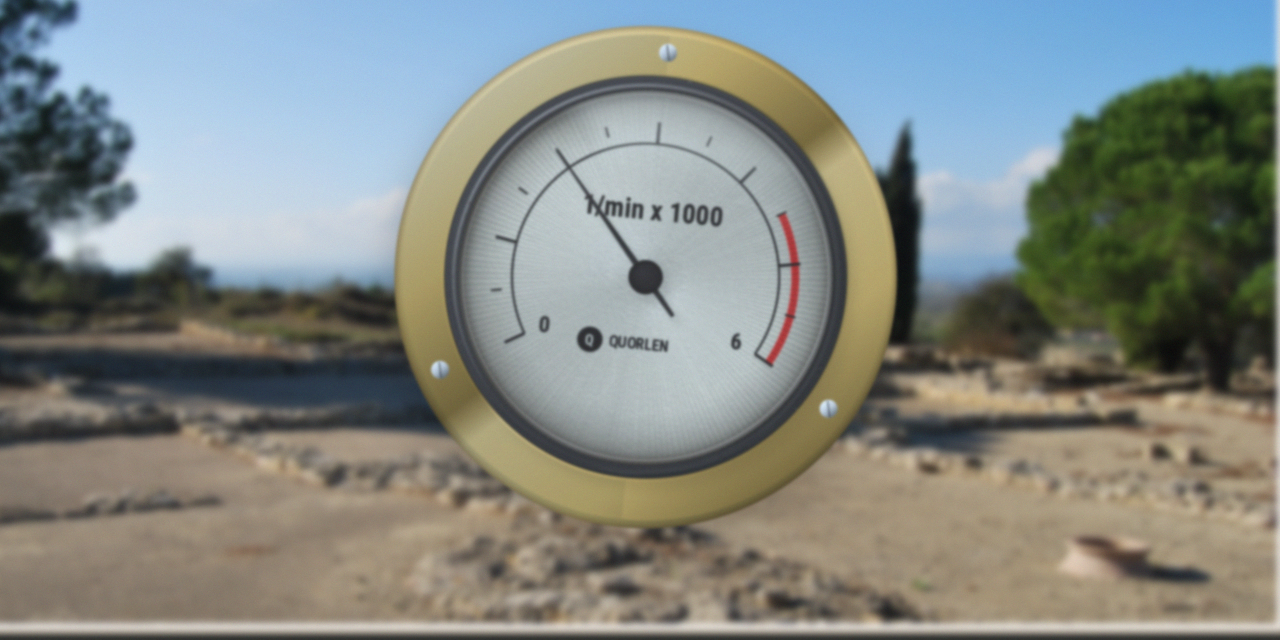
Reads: 2000; rpm
